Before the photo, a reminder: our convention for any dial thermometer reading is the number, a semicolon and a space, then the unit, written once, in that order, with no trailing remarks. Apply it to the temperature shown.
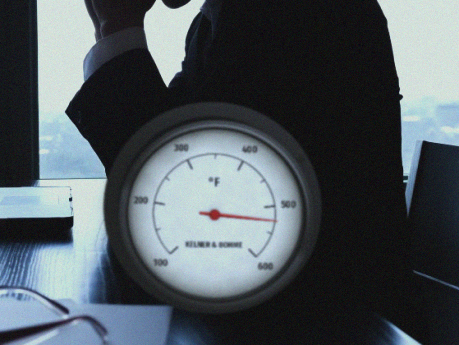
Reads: 525; °F
